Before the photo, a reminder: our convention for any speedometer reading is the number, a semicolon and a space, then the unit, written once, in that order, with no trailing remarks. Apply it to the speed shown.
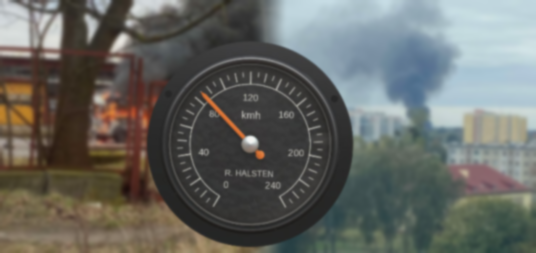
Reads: 85; km/h
